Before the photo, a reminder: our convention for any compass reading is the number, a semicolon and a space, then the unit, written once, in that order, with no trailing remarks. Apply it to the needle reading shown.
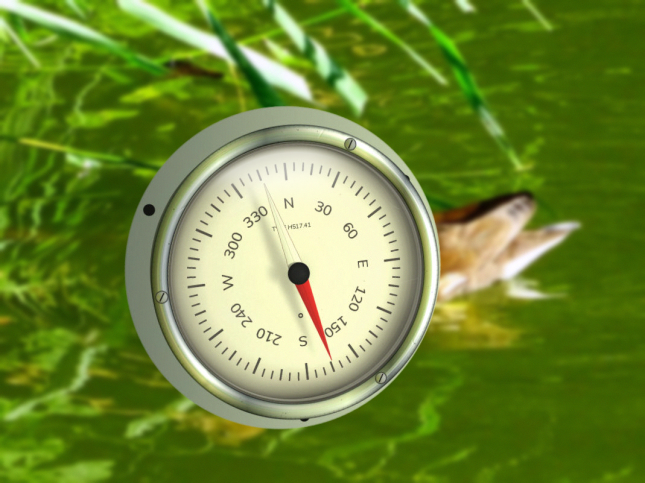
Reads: 165; °
